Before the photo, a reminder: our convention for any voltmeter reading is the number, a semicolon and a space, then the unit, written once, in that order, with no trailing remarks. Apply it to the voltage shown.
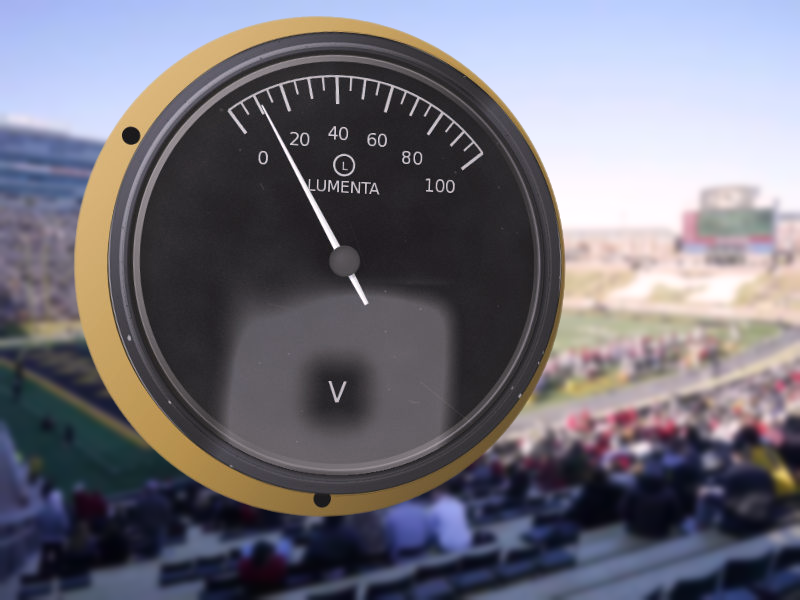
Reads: 10; V
